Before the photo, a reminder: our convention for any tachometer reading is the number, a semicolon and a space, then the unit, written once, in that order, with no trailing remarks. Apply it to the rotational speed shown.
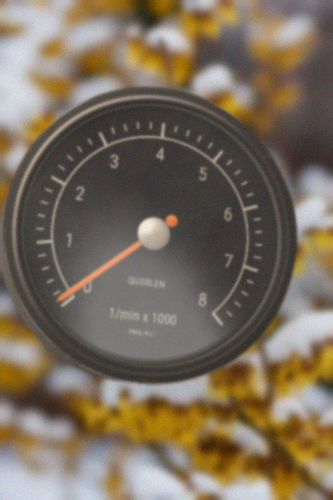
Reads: 100; rpm
